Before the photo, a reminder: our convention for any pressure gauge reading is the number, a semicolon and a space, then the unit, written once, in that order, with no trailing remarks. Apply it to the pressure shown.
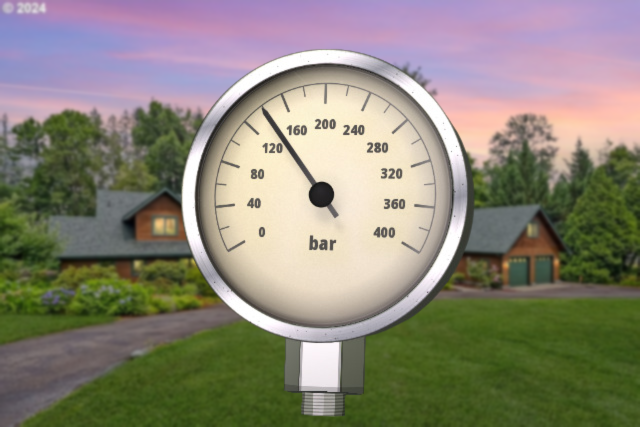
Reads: 140; bar
